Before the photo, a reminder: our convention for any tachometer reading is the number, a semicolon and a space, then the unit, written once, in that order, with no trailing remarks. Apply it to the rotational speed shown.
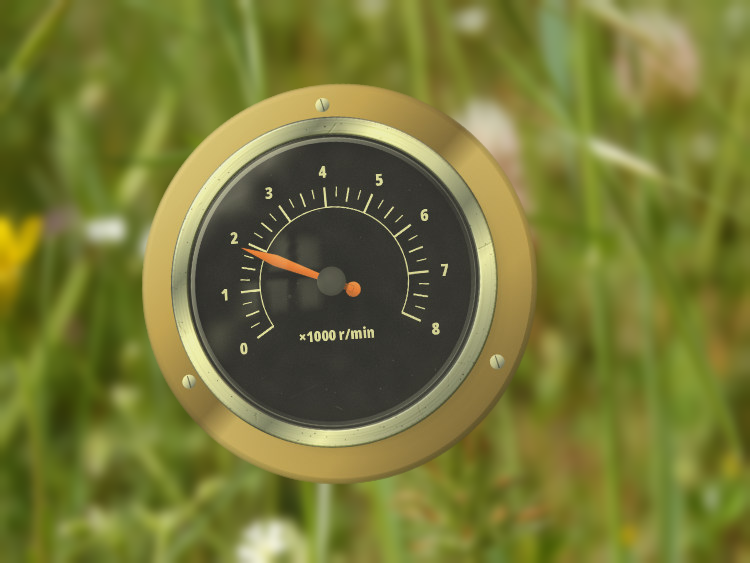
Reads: 1875; rpm
